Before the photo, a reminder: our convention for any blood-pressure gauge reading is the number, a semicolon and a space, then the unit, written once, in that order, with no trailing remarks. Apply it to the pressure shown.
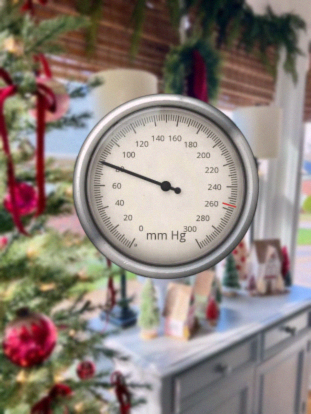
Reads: 80; mmHg
